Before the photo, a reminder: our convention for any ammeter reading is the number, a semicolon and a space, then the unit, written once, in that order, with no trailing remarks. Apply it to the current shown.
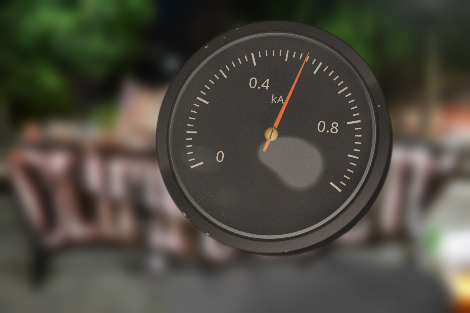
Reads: 0.56; kA
